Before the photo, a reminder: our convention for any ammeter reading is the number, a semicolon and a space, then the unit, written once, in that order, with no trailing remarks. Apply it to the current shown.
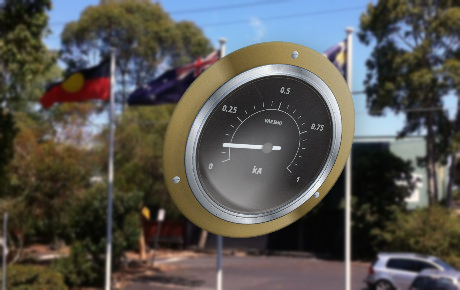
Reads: 0.1; kA
